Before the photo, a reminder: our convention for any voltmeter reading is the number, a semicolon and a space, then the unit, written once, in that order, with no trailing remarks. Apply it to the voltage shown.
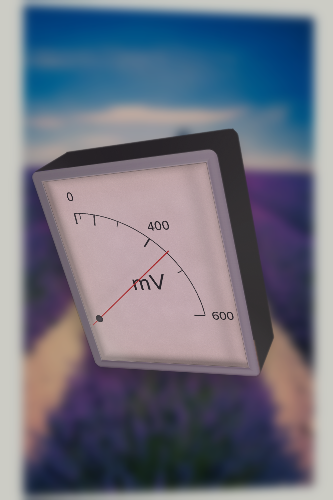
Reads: 450; mV
